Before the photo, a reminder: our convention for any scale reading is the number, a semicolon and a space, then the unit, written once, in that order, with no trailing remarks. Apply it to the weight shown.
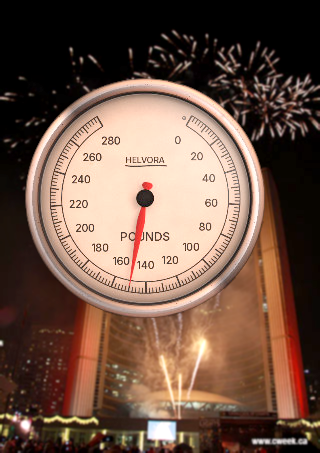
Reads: 150; lb
